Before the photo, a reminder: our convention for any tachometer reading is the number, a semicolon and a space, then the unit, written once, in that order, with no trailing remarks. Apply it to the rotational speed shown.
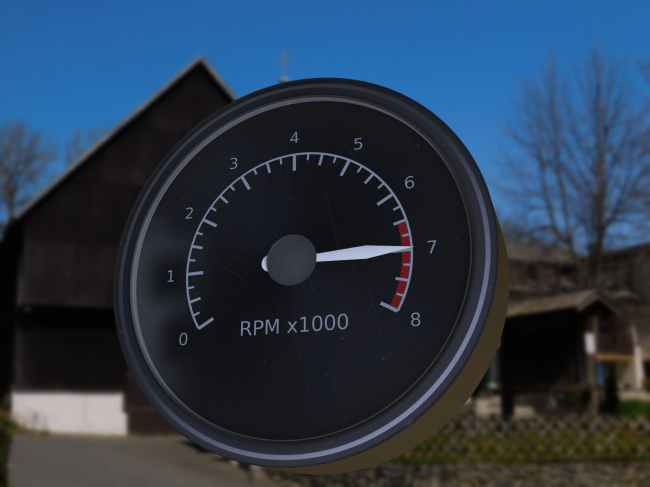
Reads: 7000; rpm
